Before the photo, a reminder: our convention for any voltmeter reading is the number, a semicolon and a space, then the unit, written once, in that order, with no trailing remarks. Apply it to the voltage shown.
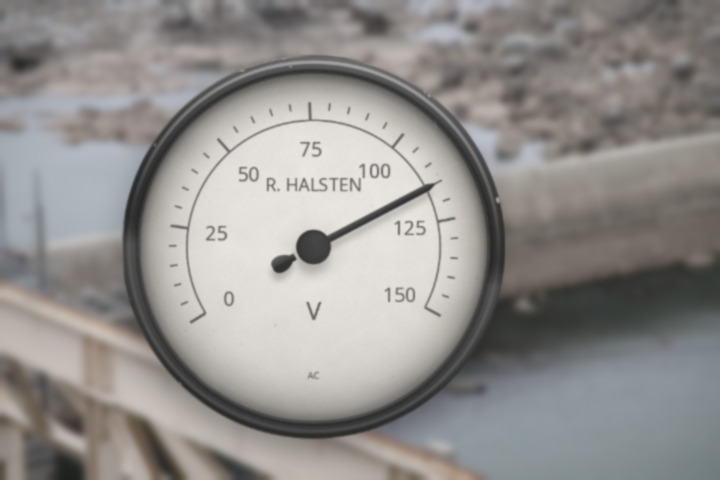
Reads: 115; V
